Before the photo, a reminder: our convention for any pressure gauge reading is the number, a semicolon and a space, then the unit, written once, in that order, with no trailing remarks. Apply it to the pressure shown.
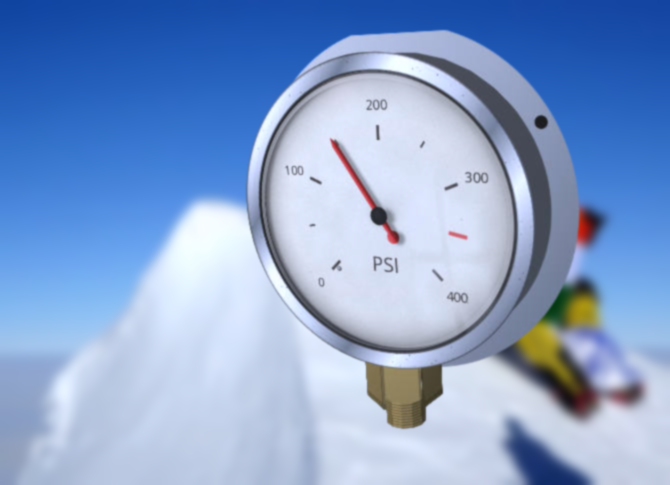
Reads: 150; psi
